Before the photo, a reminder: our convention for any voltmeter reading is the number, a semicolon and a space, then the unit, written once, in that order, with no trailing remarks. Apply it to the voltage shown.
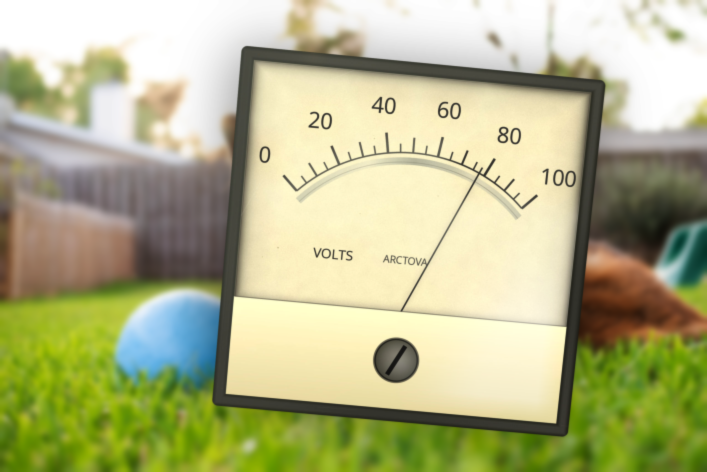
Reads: 77.5; V
